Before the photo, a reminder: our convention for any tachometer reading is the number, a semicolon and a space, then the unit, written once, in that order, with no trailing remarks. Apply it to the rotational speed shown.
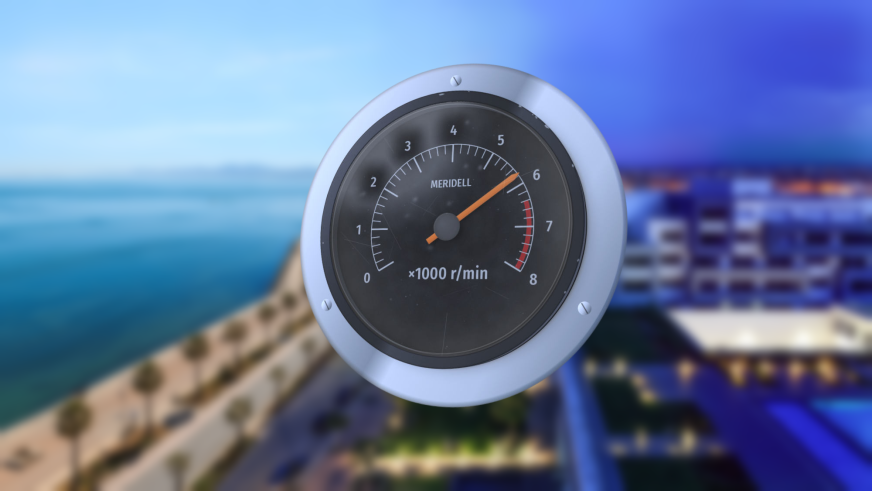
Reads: 5800; rpm
